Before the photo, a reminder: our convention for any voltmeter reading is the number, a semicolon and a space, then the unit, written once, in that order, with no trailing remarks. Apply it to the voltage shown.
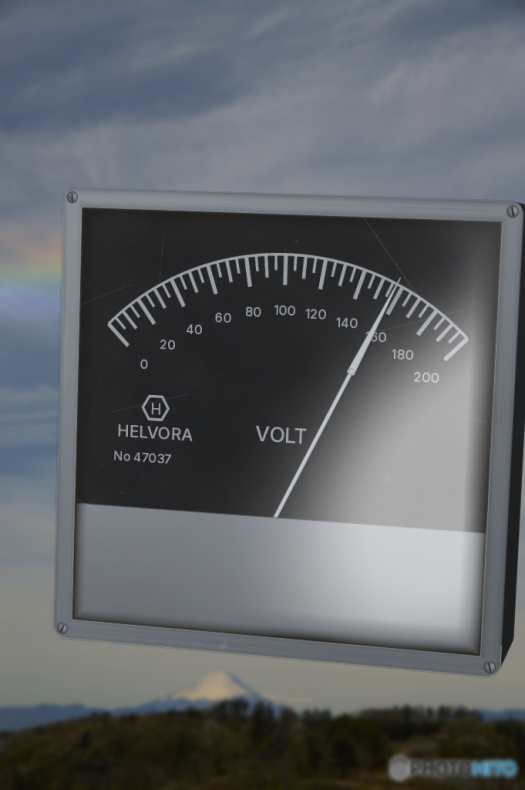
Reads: 157.5; V
